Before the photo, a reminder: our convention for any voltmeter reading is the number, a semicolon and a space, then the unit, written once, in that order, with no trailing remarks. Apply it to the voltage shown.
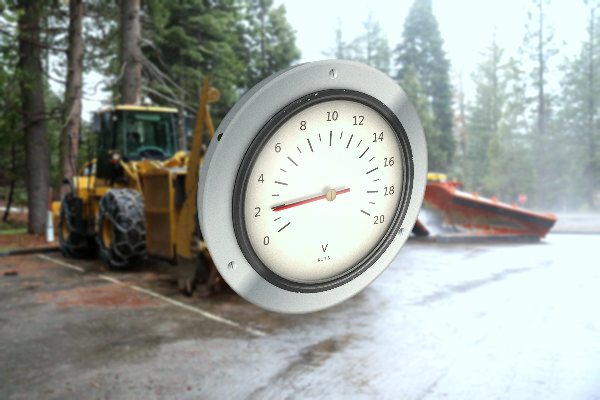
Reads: 2; V
